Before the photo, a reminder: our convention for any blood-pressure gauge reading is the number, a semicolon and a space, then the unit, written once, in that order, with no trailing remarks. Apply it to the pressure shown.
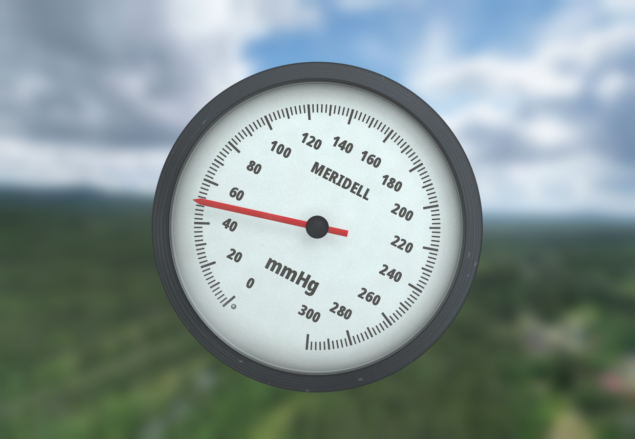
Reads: 50; mmHg
